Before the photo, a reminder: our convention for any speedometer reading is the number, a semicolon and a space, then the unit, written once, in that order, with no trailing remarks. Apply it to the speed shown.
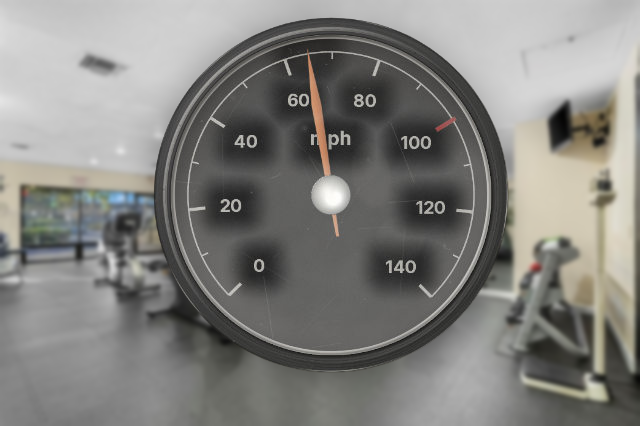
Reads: 65; mph
